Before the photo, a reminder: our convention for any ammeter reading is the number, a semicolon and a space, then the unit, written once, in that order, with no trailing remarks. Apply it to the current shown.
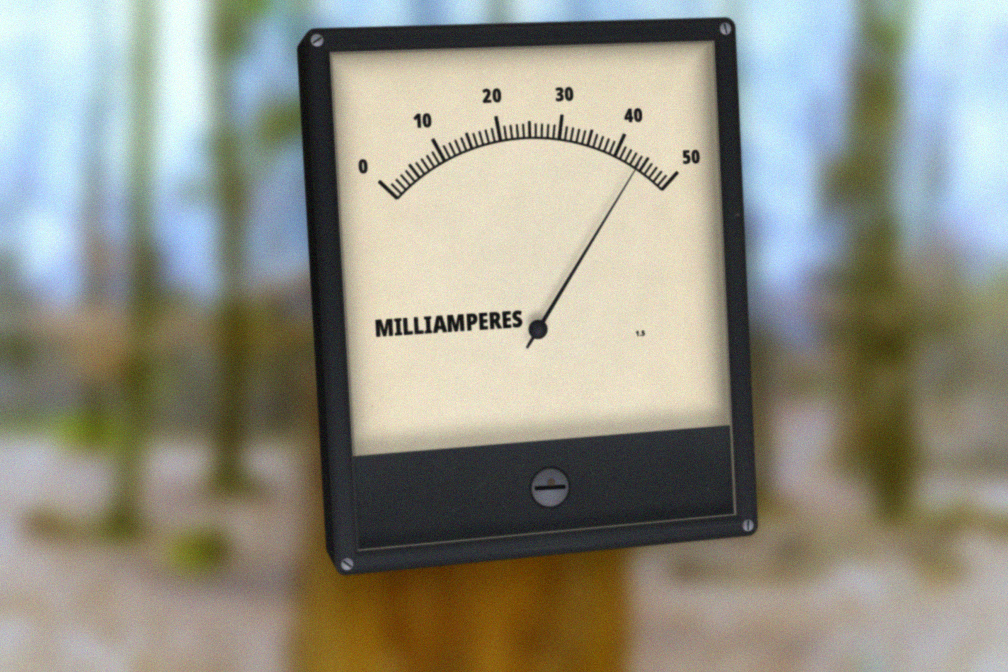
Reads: 44; mA
